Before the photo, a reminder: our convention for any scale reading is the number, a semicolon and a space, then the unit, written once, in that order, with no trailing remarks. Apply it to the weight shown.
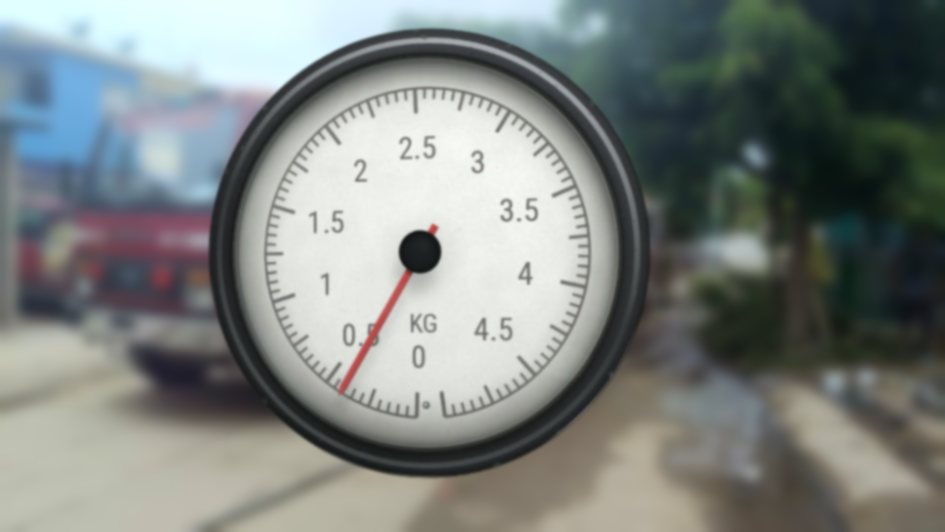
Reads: 0.4; kg
